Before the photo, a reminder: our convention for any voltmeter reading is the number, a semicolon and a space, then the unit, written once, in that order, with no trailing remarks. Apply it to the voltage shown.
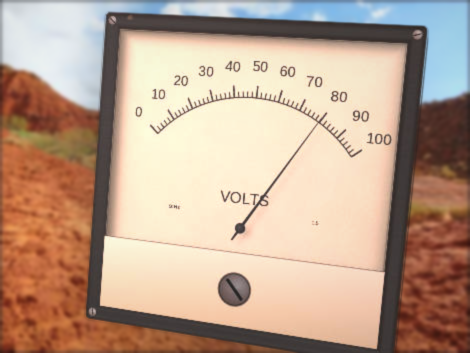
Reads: 80; V
